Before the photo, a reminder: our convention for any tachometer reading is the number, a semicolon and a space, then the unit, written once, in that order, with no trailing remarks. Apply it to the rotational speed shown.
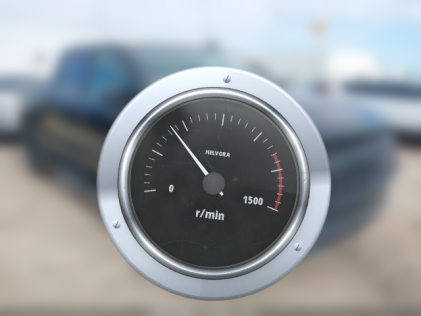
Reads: 425; rpm
